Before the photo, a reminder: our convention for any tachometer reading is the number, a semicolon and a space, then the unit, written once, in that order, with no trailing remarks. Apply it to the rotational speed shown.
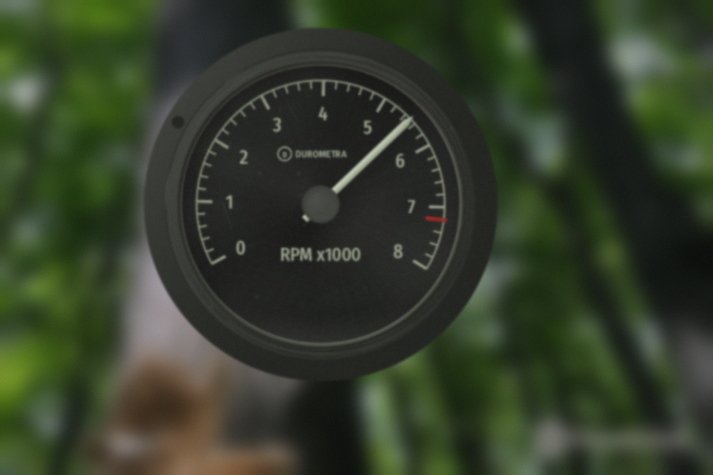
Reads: 5500; rpm
